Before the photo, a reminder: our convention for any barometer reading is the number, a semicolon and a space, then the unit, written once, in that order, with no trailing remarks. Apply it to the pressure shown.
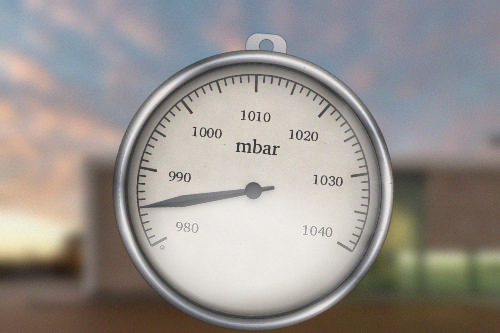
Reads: 985; mbar
